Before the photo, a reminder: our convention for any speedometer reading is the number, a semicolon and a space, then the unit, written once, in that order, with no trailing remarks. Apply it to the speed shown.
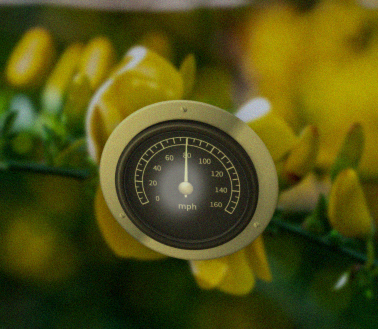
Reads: 80; mph
